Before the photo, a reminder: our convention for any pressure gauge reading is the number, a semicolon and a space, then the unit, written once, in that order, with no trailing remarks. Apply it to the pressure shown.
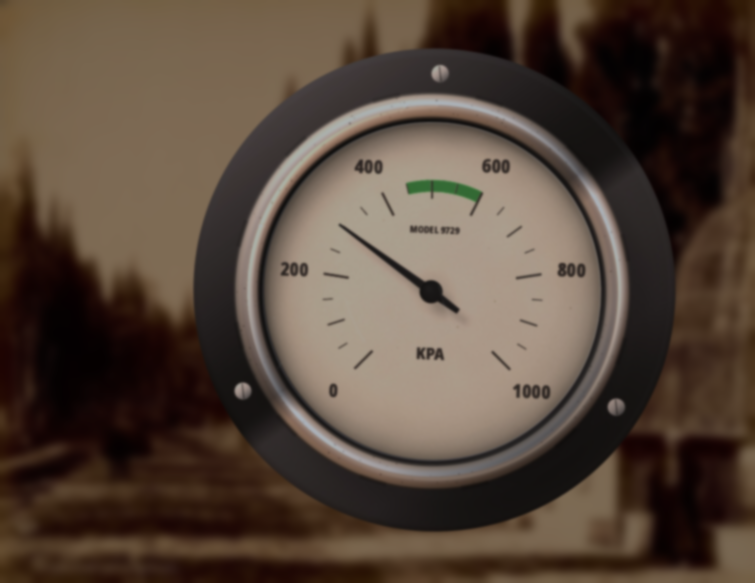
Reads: 300; kPa
